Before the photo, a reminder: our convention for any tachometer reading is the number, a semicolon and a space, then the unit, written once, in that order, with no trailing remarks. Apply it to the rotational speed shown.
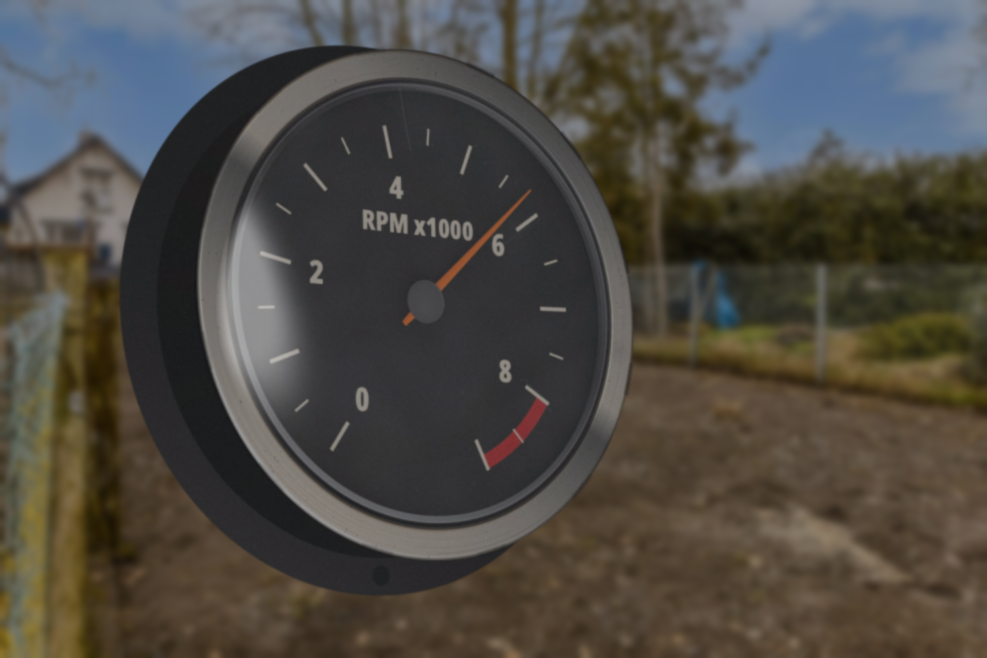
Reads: 5750; rpm
